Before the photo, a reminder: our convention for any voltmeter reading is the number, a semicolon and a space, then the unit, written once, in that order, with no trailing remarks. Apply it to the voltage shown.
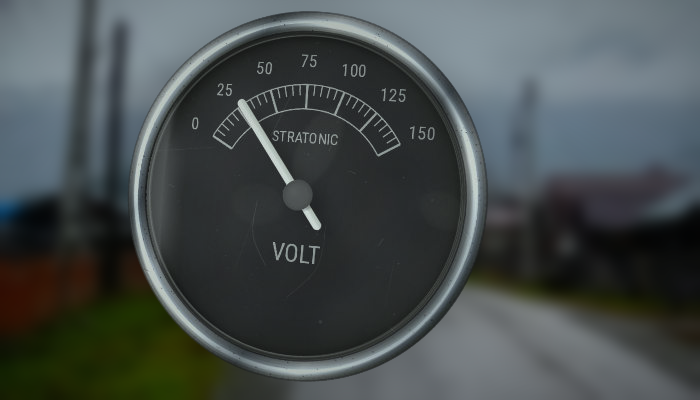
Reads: 30; V
